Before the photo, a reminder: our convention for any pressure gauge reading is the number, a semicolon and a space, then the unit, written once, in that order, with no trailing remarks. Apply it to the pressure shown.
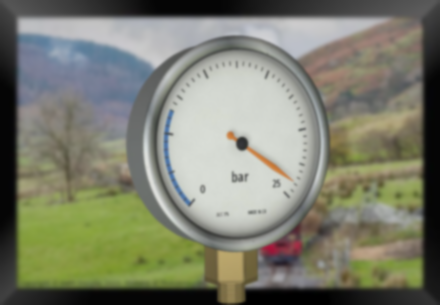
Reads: 24; bar
